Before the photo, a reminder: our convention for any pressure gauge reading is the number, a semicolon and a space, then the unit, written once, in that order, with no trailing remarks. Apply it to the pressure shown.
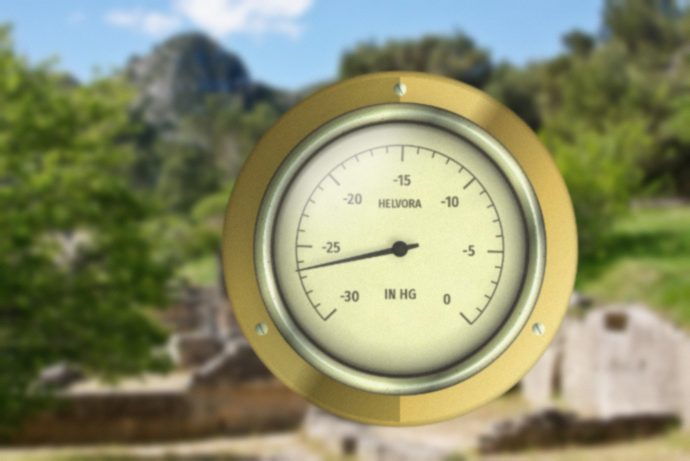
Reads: -26.5; inHg
